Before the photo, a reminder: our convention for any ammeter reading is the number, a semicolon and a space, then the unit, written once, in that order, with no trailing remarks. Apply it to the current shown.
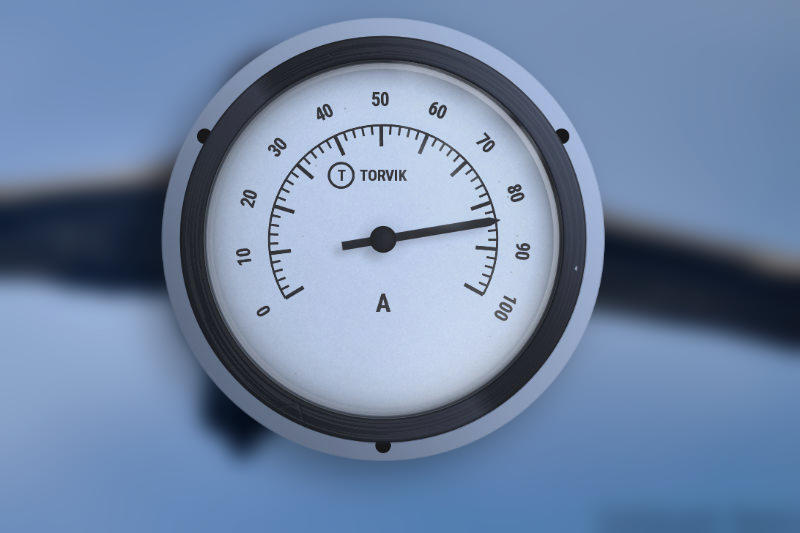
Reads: 84; A
